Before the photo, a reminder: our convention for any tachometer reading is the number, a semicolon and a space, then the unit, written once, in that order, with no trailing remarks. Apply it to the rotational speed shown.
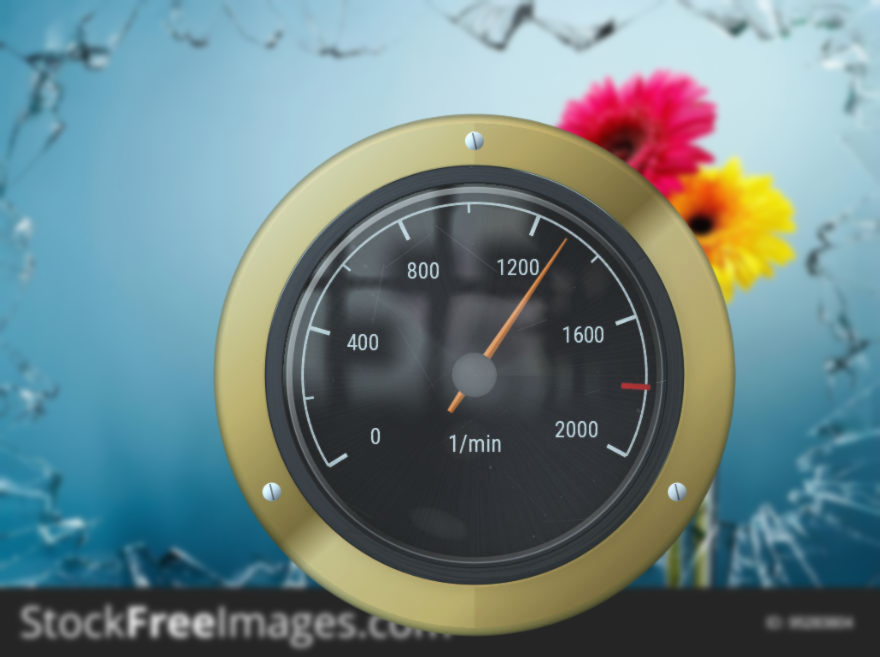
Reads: 1300; rpm
